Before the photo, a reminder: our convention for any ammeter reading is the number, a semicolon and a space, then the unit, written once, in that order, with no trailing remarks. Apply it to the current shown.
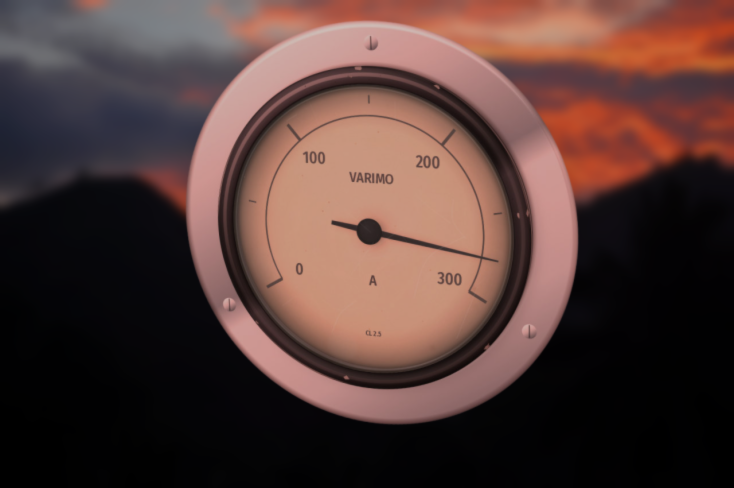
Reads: 275; A
